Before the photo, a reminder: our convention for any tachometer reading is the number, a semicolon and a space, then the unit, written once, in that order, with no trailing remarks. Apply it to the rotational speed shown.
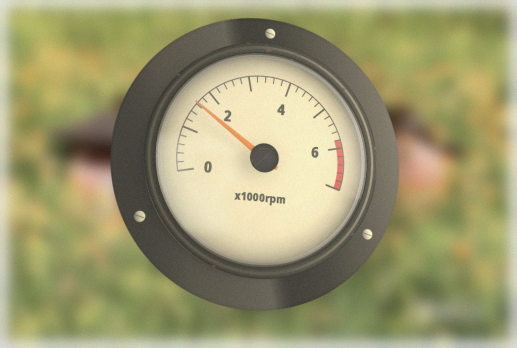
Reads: 1600; rpm
